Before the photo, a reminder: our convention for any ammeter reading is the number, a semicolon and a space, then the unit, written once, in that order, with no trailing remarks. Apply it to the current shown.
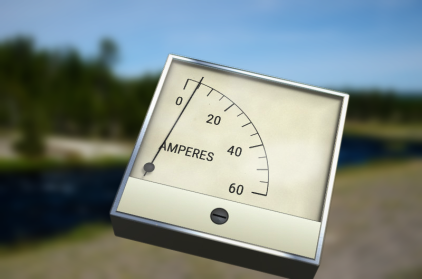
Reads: 5; A
